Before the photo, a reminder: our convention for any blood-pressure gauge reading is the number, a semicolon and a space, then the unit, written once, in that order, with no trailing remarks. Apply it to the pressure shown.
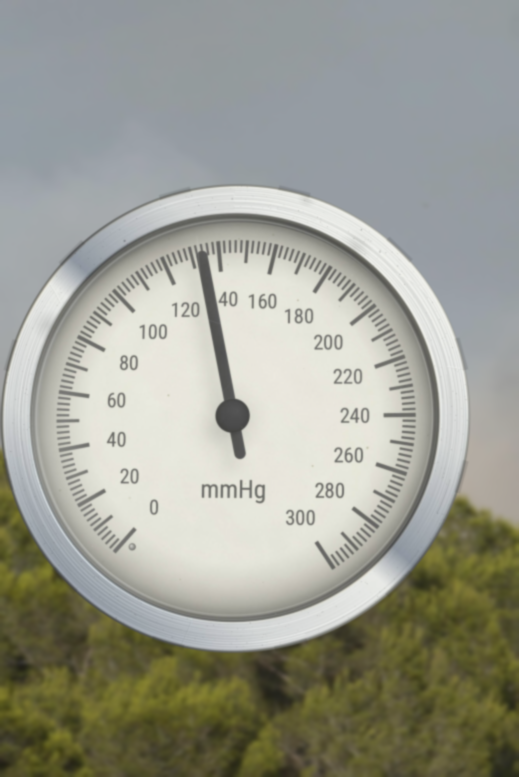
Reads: 134; mmHg
